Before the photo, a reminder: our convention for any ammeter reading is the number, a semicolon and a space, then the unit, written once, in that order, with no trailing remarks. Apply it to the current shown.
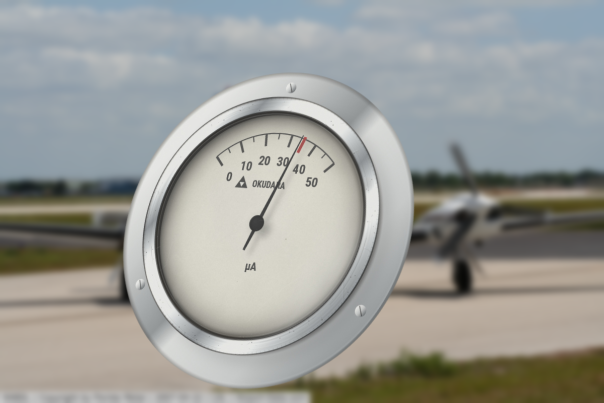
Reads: 35; µA
